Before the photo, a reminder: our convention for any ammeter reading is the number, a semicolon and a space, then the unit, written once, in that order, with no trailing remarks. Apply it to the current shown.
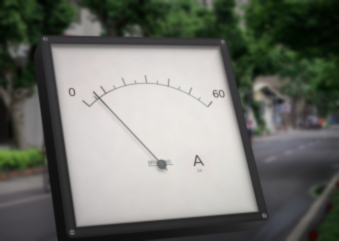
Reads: 5; A
